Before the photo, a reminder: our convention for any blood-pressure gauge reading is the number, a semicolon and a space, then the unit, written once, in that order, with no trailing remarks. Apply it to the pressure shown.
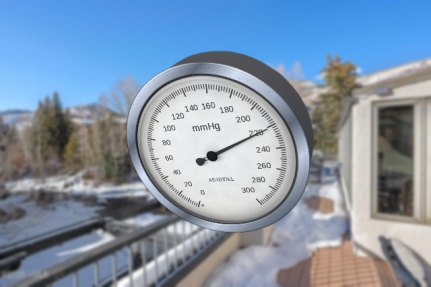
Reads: 220; mmHg
